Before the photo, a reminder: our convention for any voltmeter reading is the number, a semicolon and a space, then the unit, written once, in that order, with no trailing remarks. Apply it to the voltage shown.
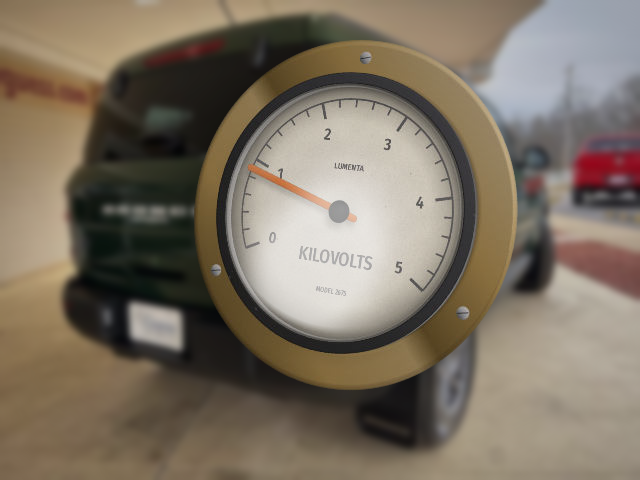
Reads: 0.9; kV
